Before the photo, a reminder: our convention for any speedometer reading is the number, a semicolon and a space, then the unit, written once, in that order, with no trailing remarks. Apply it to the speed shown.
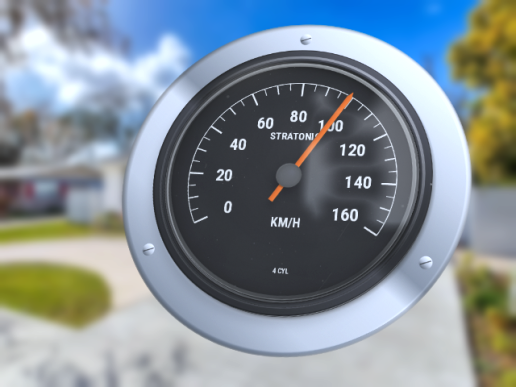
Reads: 100; km/h
